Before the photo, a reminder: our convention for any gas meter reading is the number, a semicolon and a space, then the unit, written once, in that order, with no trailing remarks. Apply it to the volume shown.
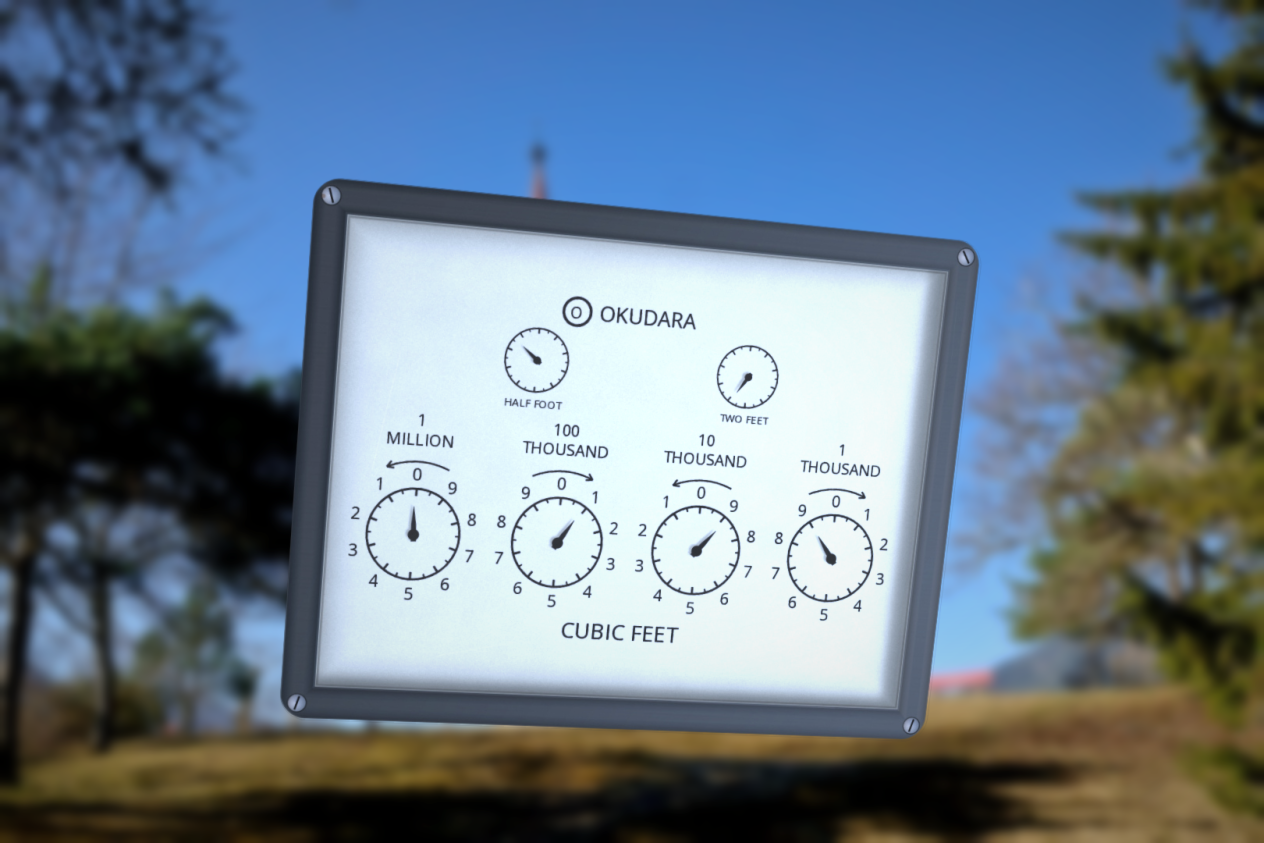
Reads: 8900; ft³
